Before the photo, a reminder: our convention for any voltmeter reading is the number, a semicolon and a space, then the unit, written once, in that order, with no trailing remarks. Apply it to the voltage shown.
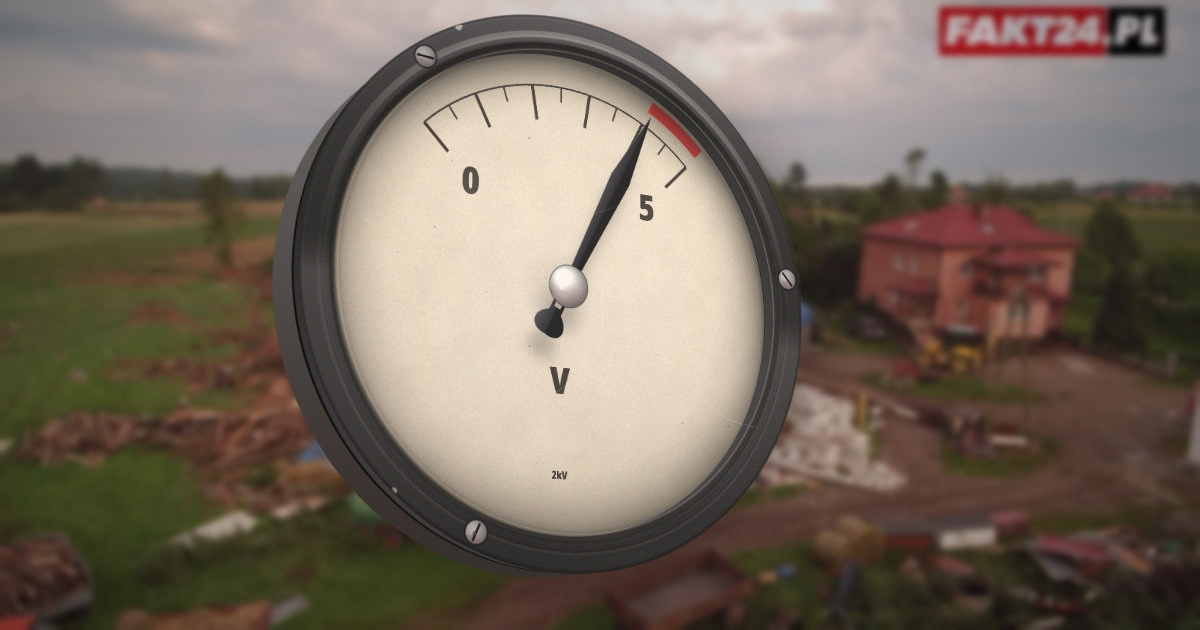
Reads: 4; V
